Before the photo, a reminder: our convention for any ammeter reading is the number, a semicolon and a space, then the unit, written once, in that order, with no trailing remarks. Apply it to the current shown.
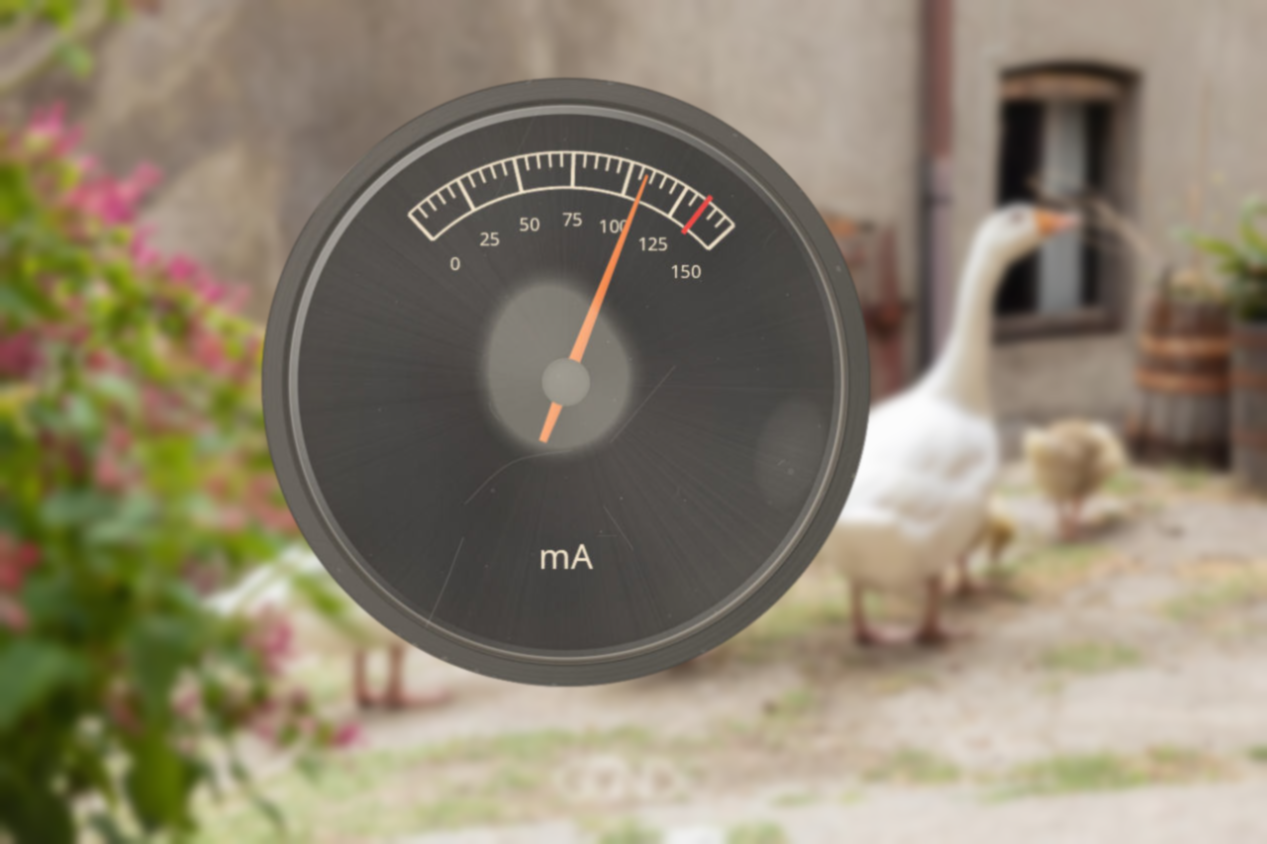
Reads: 107.5; mA
